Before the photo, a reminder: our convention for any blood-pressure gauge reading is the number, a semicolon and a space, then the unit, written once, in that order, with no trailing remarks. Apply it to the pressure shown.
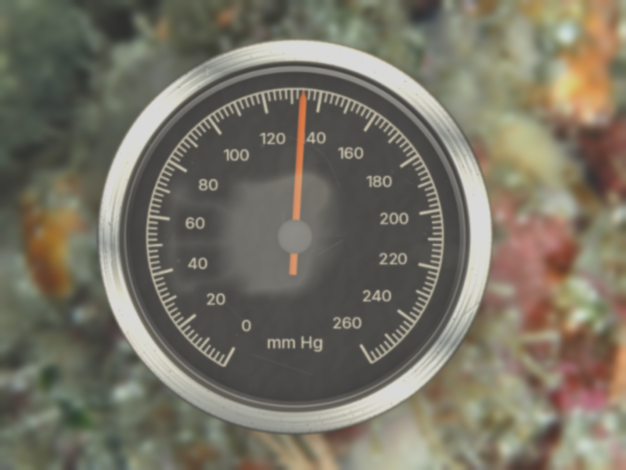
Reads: 134; mmHg
